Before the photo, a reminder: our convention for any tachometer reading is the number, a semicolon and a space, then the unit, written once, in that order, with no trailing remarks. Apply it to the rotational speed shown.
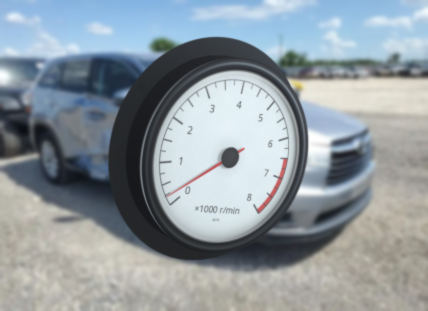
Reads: 250; rpm
